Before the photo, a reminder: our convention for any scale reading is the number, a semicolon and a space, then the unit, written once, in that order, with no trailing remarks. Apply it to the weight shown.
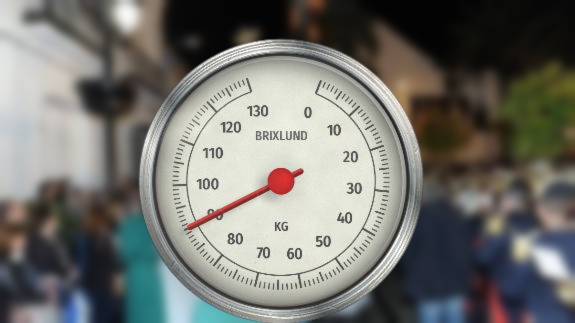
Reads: 90; kg
